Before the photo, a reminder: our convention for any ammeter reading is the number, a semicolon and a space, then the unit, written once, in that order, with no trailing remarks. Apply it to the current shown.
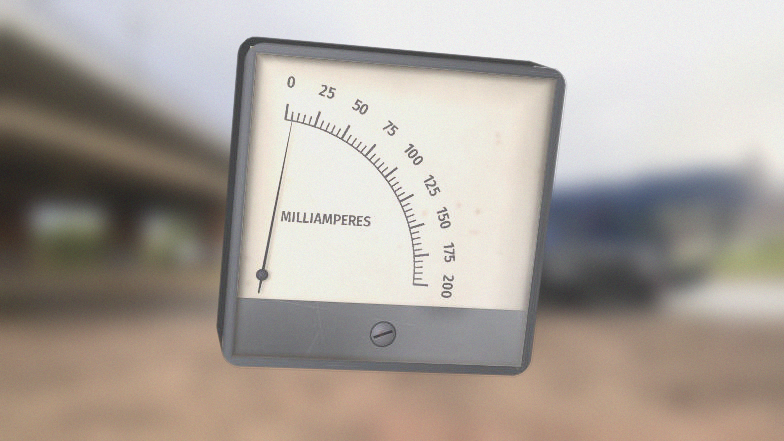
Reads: 5; mA
